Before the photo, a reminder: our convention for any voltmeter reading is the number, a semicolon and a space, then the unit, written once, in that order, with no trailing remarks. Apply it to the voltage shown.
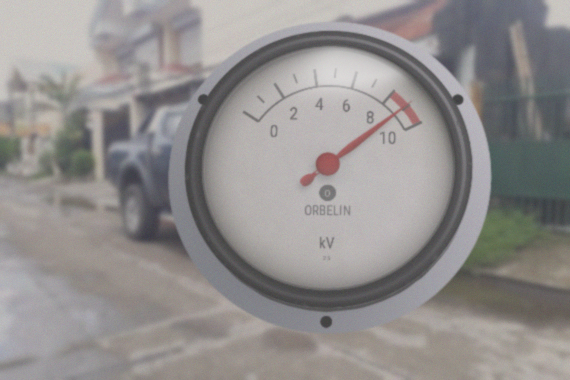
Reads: 9; kV
